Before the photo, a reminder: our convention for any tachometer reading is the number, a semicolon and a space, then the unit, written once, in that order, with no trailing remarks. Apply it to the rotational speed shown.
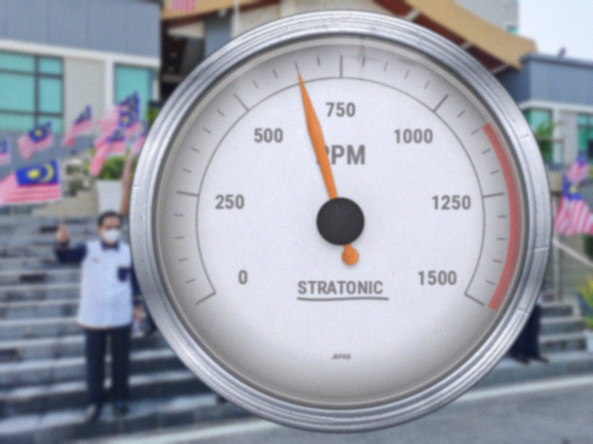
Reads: 650; rpm
